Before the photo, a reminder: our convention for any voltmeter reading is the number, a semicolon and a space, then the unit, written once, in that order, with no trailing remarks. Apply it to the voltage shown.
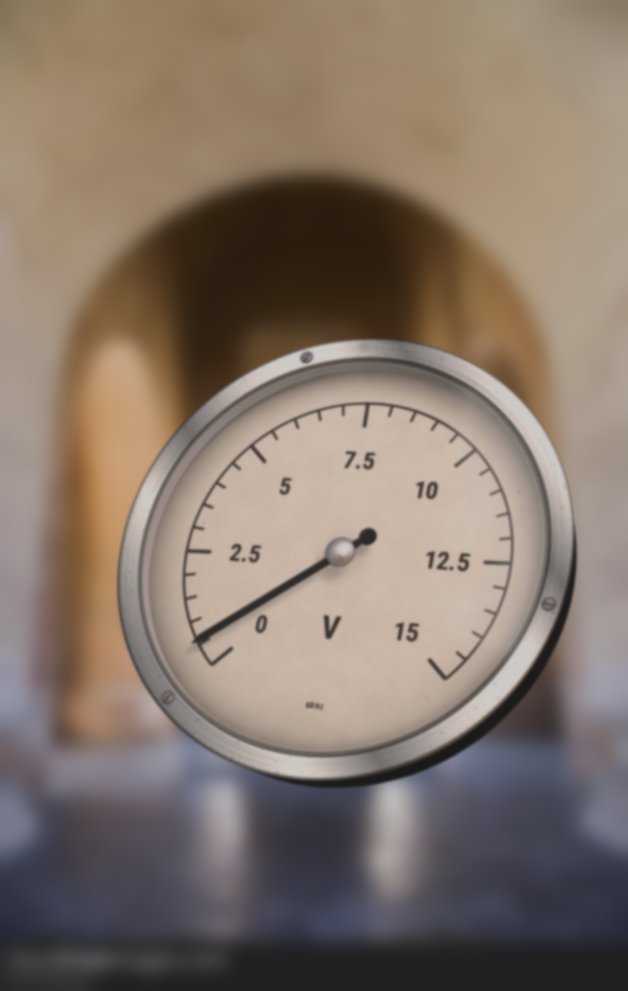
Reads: 0.5; V
